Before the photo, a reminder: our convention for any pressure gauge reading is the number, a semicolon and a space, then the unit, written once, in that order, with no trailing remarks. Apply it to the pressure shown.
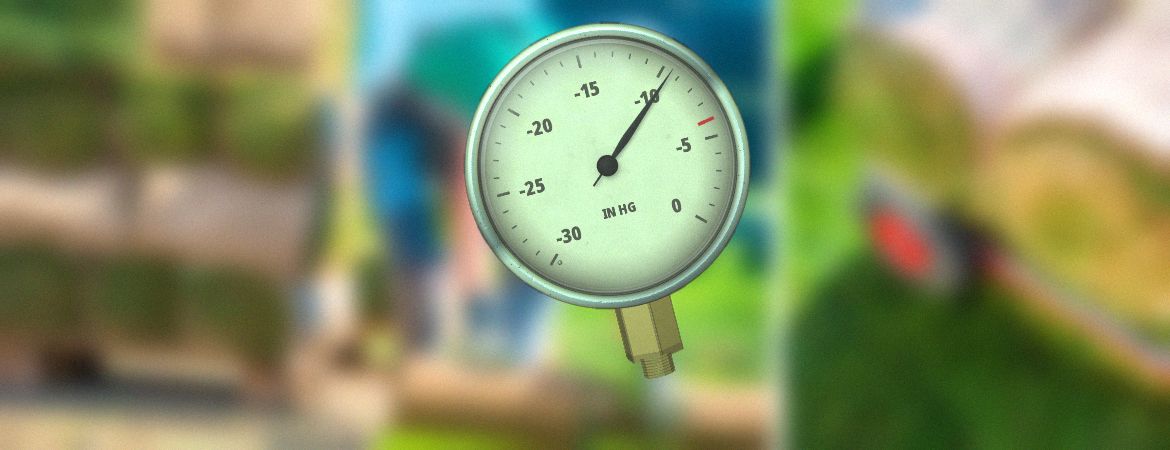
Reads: -9.5; inHg
